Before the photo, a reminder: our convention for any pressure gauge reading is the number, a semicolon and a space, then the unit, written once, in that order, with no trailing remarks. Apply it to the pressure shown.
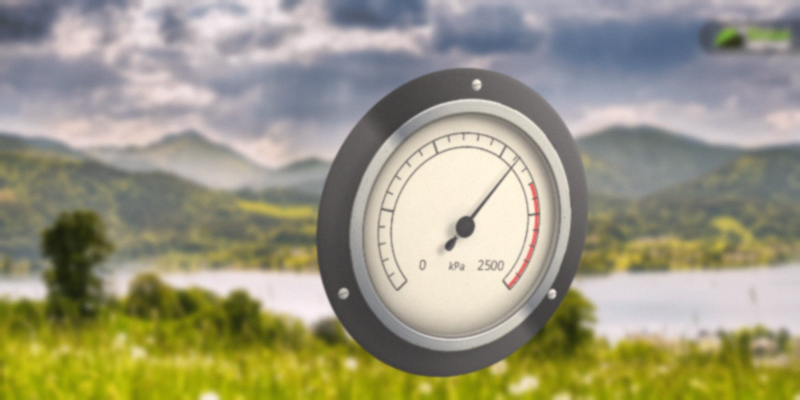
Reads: 1600; kPa
